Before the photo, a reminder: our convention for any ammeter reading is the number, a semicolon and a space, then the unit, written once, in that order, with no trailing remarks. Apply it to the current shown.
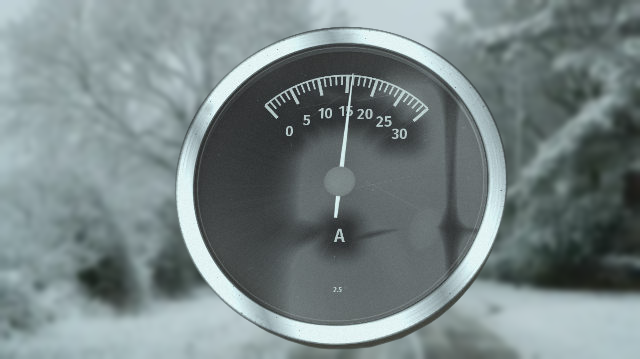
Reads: 16; A
